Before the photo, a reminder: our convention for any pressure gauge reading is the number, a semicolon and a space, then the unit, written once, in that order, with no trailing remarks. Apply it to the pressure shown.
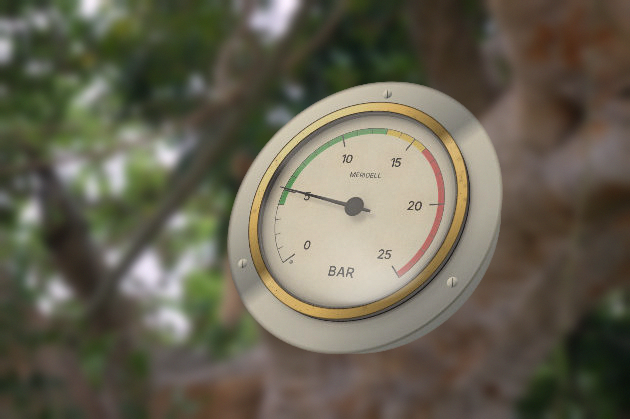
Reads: 5; bar
